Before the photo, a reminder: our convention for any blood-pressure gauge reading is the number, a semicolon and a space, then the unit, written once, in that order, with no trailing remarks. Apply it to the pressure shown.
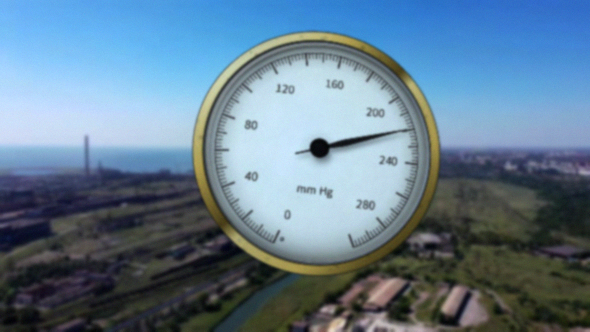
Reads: 220; mmHg
